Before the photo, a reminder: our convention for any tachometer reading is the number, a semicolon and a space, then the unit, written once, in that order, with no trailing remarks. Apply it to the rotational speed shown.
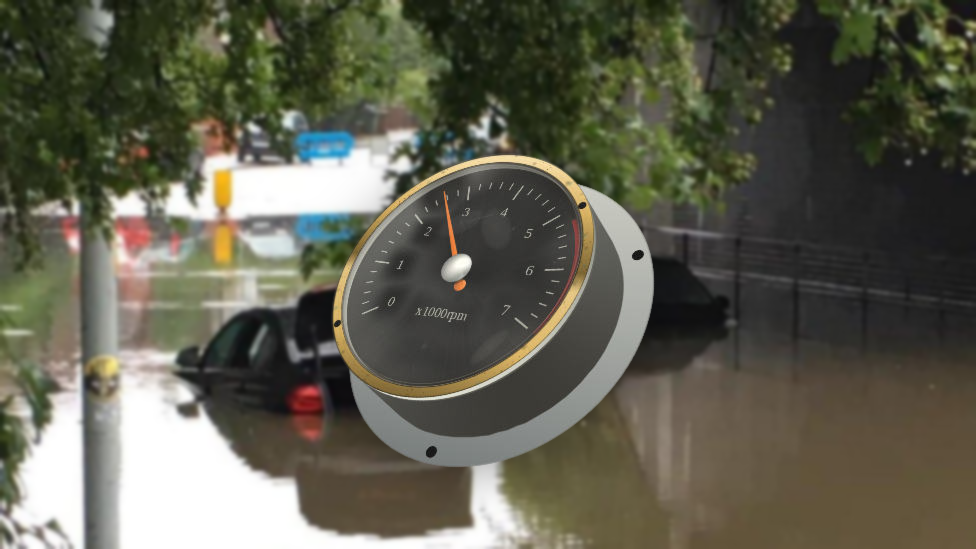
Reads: 2600; rpm
